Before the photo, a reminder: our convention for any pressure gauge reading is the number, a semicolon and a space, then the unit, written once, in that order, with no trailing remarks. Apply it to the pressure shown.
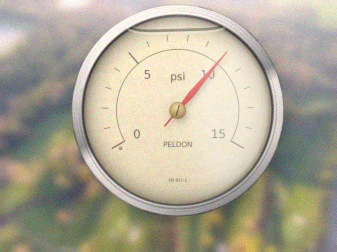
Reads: 10; psi
